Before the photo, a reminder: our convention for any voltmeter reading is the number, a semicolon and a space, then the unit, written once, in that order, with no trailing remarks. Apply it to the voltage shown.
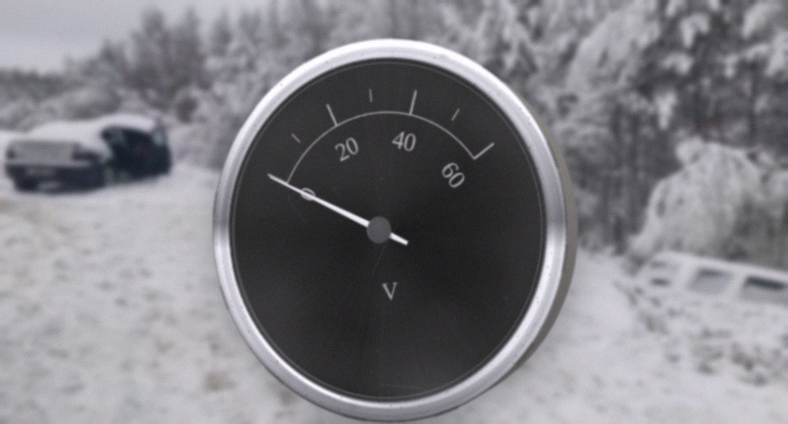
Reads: 0; V
